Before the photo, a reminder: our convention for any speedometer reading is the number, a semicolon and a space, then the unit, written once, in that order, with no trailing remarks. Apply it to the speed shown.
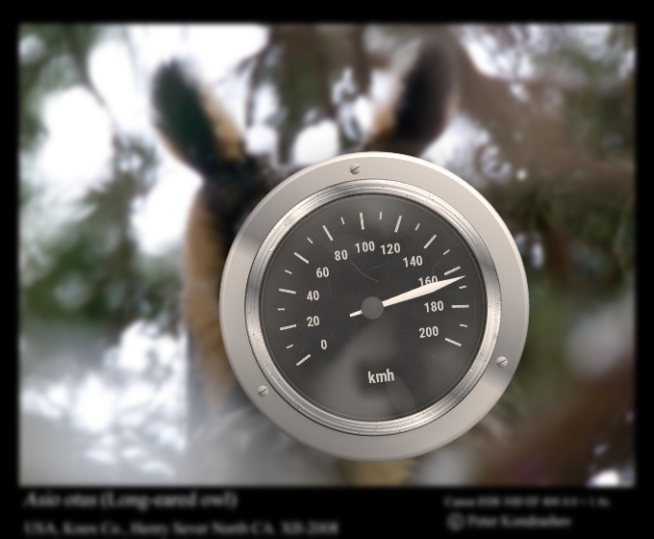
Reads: 165; km/h
